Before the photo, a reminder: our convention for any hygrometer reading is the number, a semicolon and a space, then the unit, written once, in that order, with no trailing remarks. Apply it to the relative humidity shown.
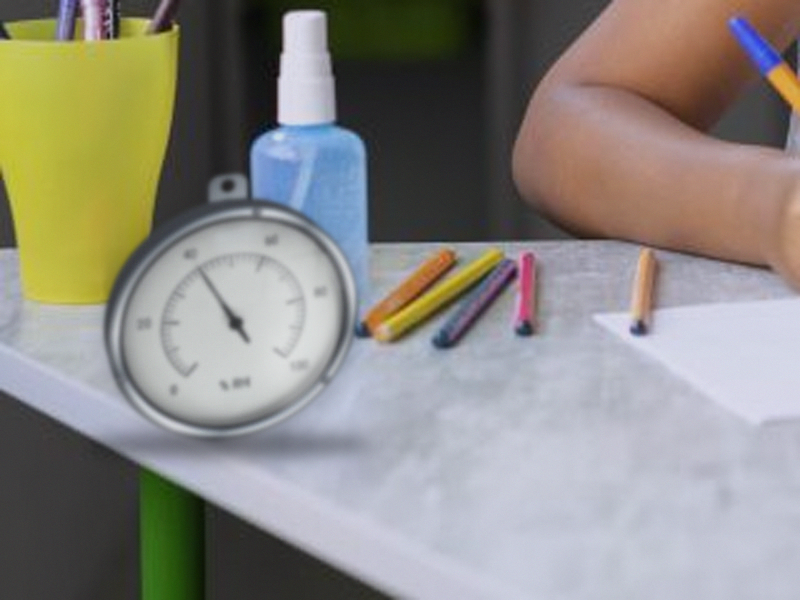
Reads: 40; %
